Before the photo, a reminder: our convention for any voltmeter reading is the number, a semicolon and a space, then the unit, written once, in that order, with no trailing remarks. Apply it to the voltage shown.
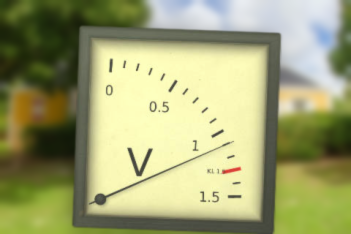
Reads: 1.1; V
